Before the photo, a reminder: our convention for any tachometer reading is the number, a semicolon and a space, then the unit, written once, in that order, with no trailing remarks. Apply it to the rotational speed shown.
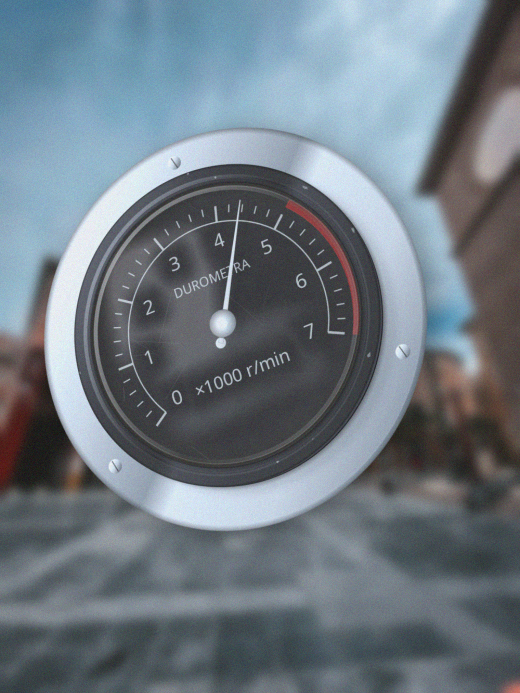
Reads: 4400; rpm
